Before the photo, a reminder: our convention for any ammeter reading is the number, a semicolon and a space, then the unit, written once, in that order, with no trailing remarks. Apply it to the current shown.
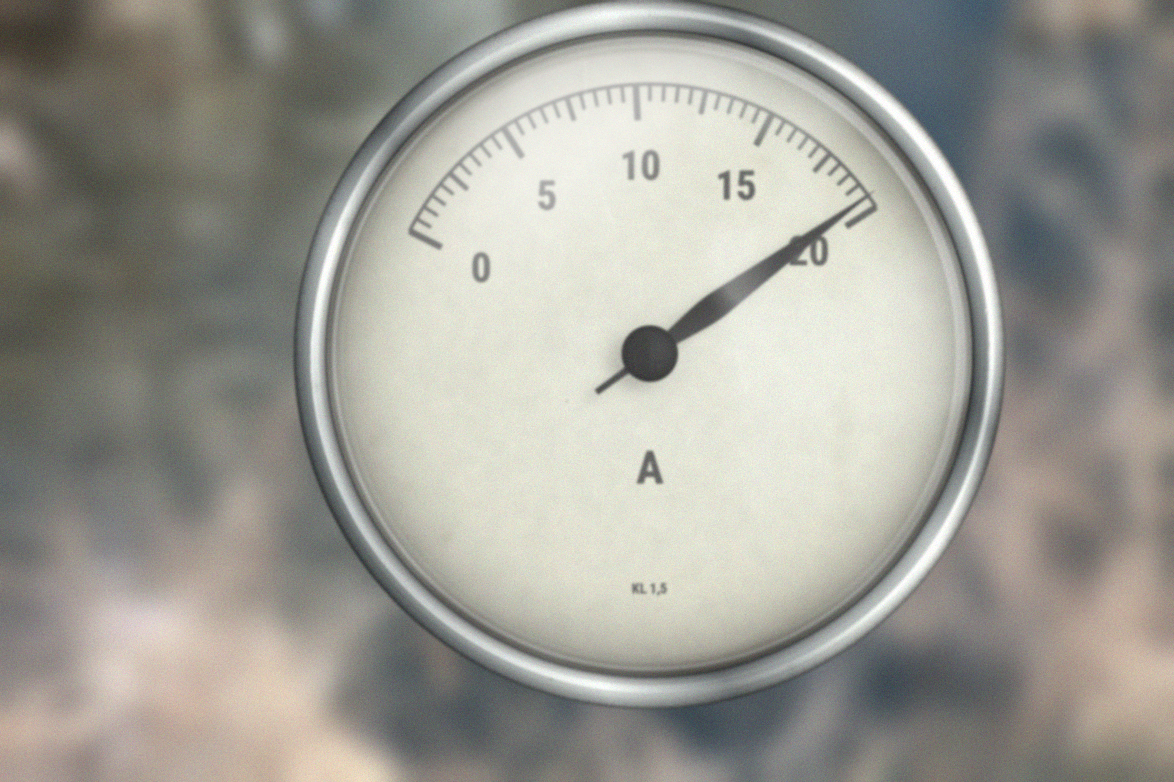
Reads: 19.5; A
